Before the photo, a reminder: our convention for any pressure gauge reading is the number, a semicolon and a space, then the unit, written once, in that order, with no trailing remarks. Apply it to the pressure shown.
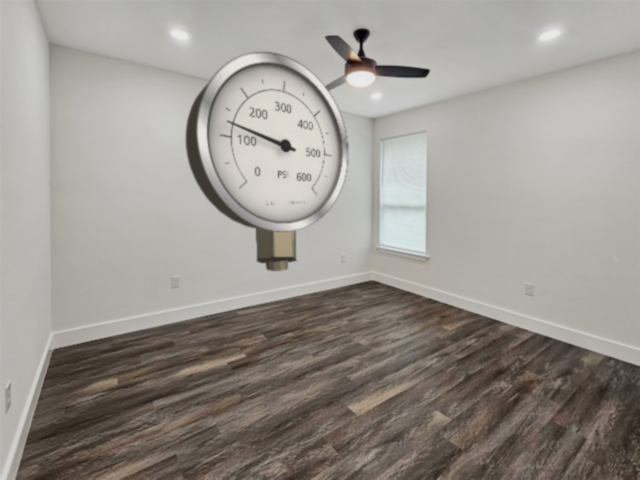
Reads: 125; psi
